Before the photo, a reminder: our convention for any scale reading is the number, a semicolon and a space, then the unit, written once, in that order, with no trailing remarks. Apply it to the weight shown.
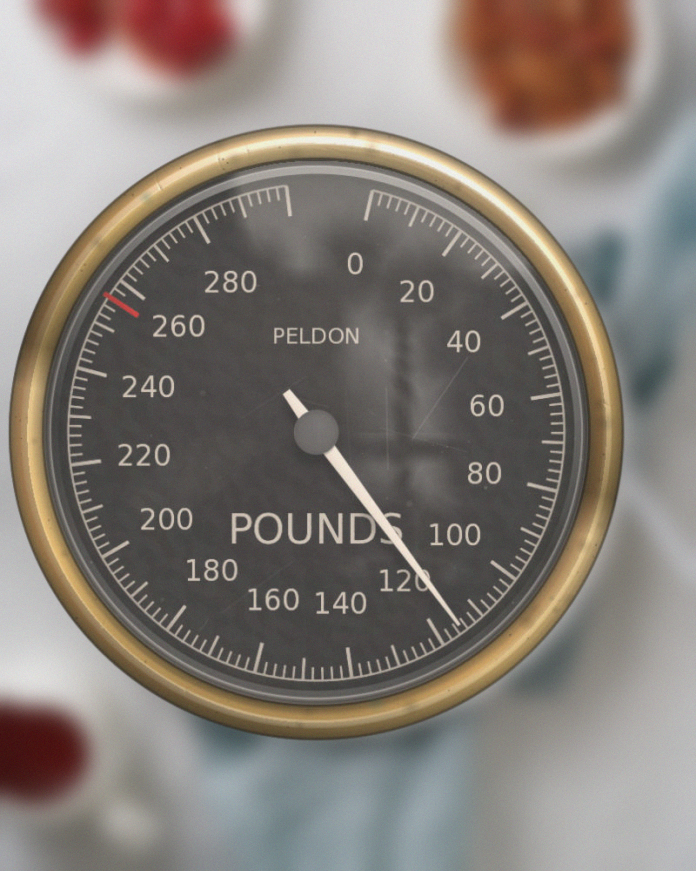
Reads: 115; lb
